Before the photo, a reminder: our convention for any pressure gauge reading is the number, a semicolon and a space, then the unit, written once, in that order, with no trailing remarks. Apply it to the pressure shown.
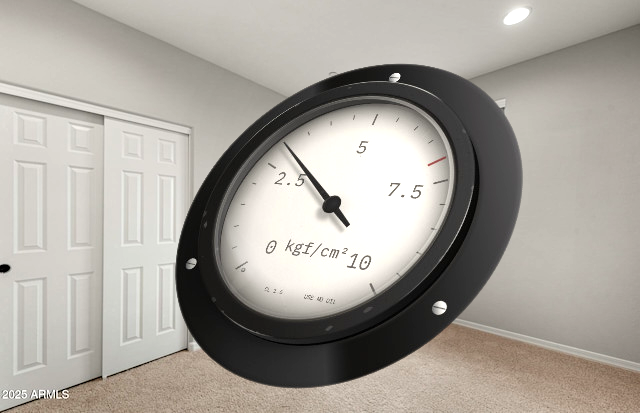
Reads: 3; kg/cm²
